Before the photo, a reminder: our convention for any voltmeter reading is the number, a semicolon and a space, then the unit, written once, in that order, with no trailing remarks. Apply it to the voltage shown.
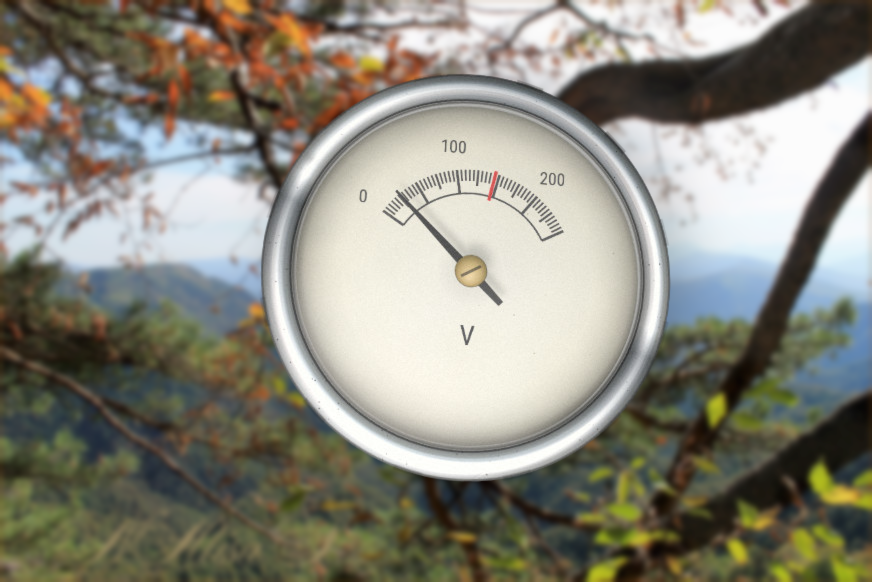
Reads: 25; V
